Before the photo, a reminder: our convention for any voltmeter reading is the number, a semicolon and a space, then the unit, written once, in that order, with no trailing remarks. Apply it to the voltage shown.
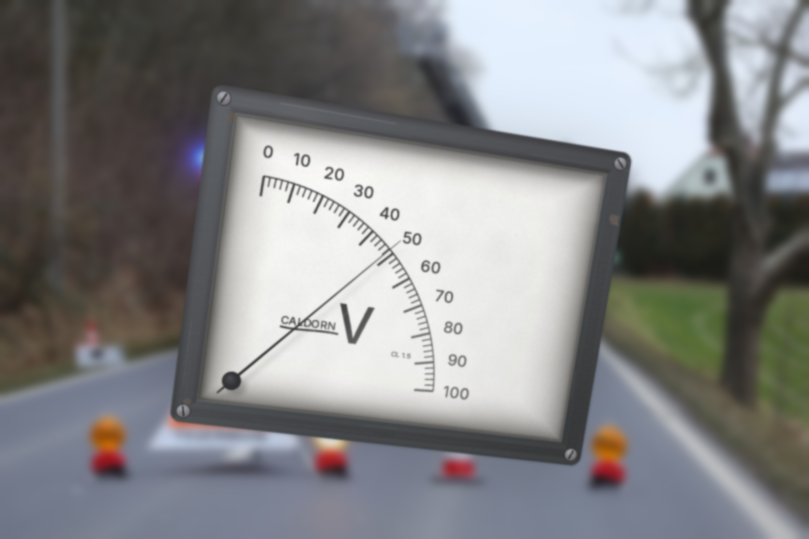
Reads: 48; V
